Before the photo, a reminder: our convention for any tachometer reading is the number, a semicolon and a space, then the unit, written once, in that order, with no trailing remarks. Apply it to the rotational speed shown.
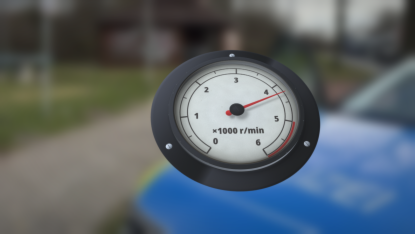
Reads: 4250; rpm
